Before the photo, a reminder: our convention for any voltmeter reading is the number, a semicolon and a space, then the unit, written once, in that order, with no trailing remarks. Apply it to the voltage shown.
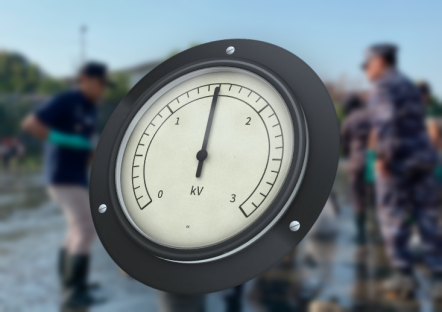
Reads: 1.5; kV
